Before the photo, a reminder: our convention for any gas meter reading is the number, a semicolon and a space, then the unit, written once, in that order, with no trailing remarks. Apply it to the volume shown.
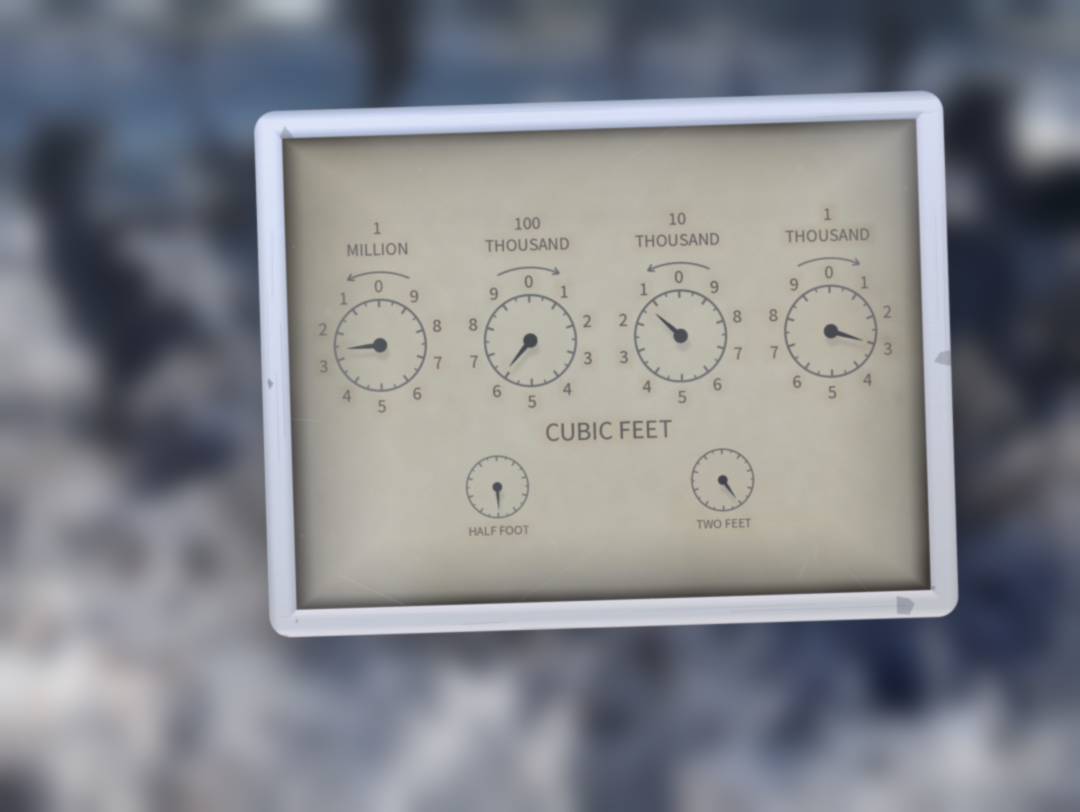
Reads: 261300; ft³
